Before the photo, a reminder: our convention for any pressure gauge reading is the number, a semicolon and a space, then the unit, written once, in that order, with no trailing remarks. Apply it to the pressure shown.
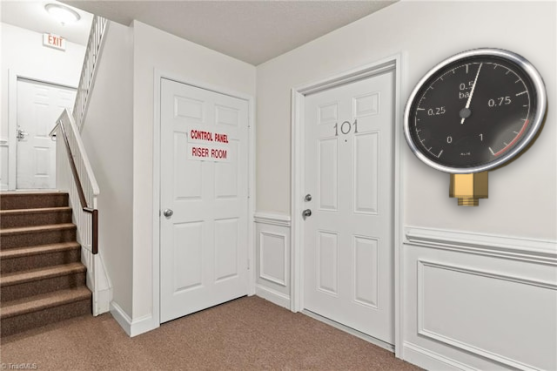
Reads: 0.55; bar
